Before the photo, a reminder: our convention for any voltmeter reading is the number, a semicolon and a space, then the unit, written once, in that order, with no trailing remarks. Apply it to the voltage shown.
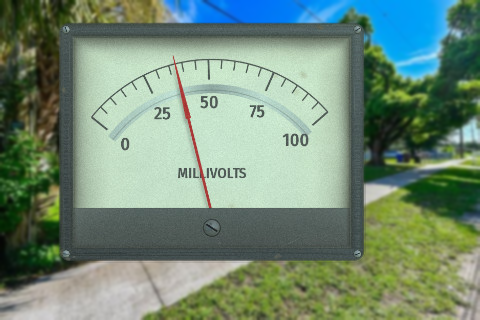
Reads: 37.5; mV
